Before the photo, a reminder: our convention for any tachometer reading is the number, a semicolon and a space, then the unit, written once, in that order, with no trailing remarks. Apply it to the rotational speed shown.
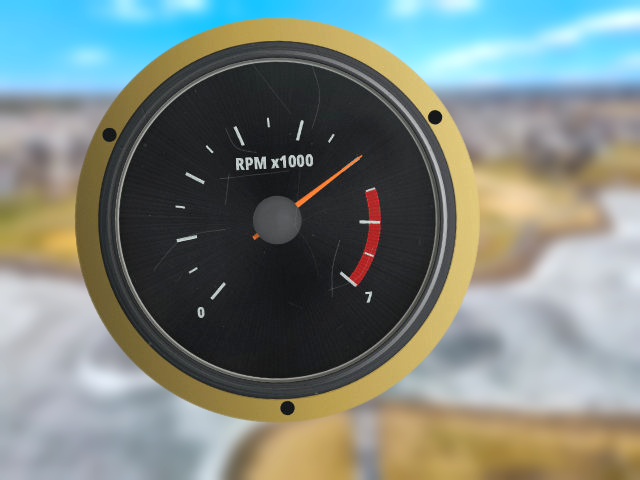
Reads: 5000; rpm
